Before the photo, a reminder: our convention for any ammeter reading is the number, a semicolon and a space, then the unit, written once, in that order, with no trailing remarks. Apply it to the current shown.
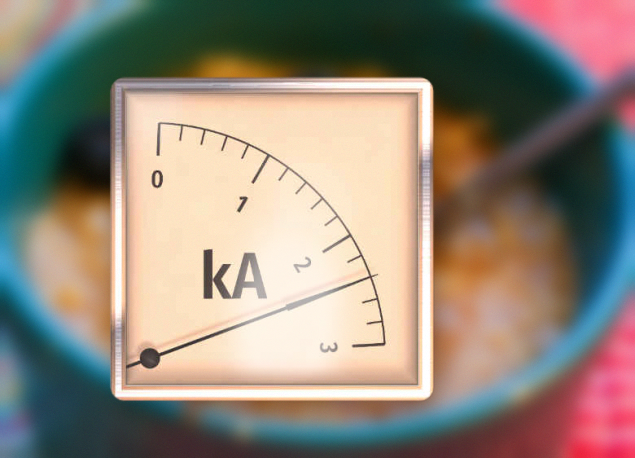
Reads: 2.4; kA
